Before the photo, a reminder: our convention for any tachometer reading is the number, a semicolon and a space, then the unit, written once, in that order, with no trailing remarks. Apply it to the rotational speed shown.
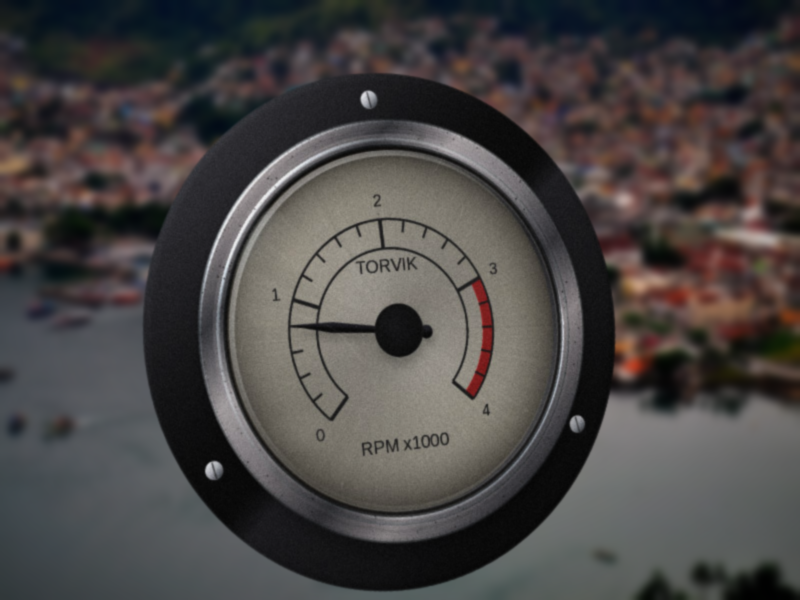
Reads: 800; rpm
